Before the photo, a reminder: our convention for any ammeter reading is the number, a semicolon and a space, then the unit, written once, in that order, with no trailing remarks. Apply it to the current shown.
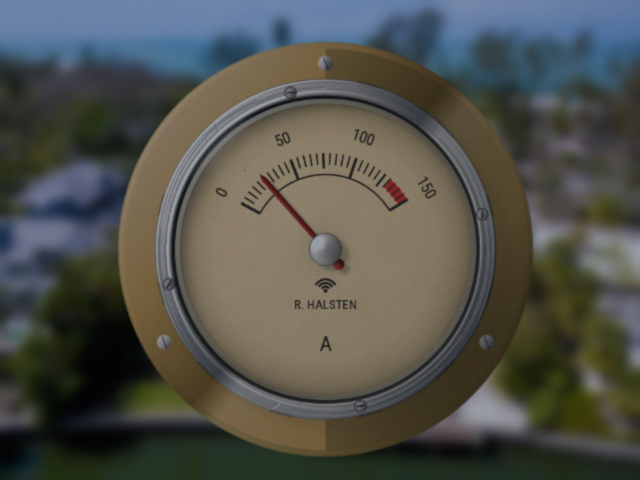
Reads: 25; A
